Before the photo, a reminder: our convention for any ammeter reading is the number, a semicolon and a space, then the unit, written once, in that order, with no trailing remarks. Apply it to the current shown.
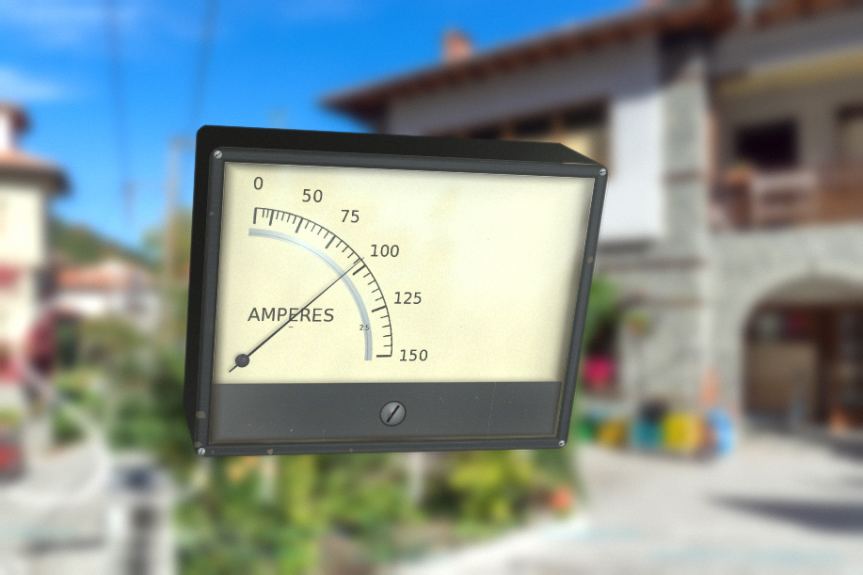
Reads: 95; A
